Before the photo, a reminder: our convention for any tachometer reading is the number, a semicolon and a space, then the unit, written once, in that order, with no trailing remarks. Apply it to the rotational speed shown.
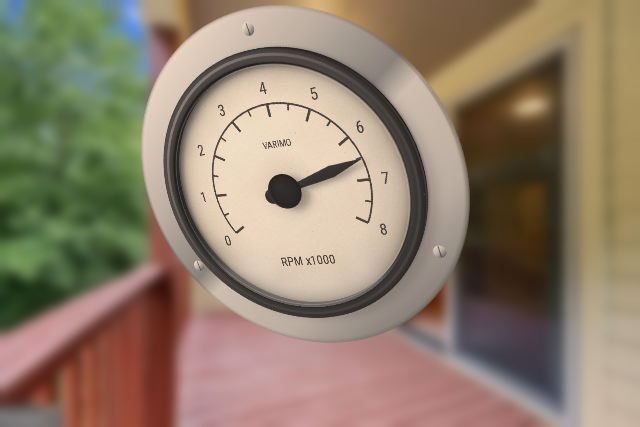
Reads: 6500; rpm
